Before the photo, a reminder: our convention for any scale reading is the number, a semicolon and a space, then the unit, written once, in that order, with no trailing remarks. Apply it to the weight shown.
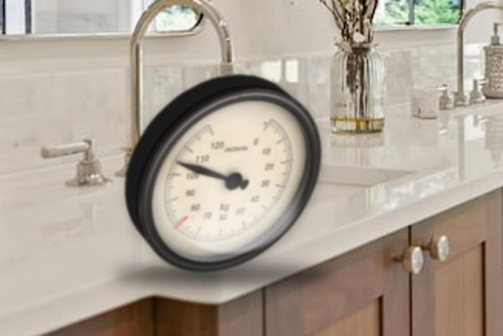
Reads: 105; kg
